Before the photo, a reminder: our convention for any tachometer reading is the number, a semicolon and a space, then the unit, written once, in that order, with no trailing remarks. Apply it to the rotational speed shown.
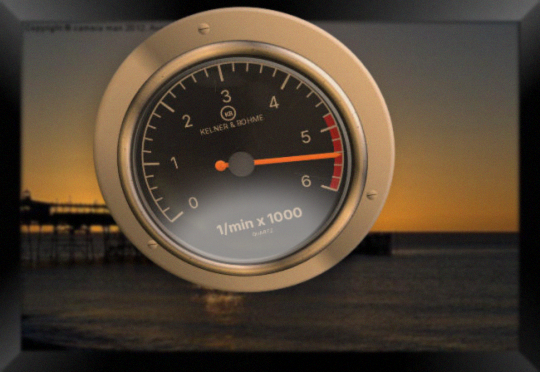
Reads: 5400; rpm
